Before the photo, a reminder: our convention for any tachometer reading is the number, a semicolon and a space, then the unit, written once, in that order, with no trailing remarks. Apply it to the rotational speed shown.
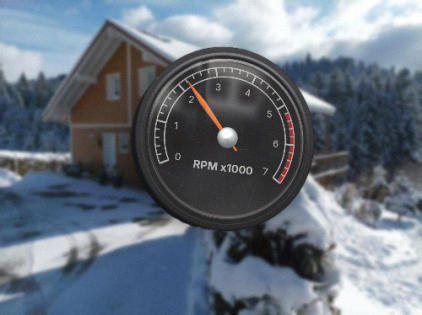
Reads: 2200; rpm
